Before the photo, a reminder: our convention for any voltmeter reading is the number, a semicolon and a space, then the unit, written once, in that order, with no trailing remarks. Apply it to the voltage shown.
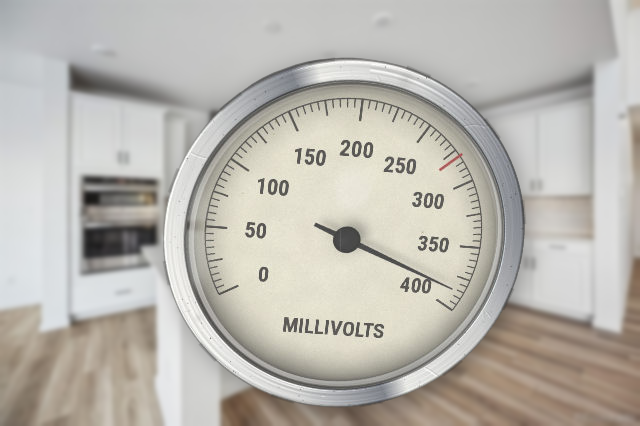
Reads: 385; mV
